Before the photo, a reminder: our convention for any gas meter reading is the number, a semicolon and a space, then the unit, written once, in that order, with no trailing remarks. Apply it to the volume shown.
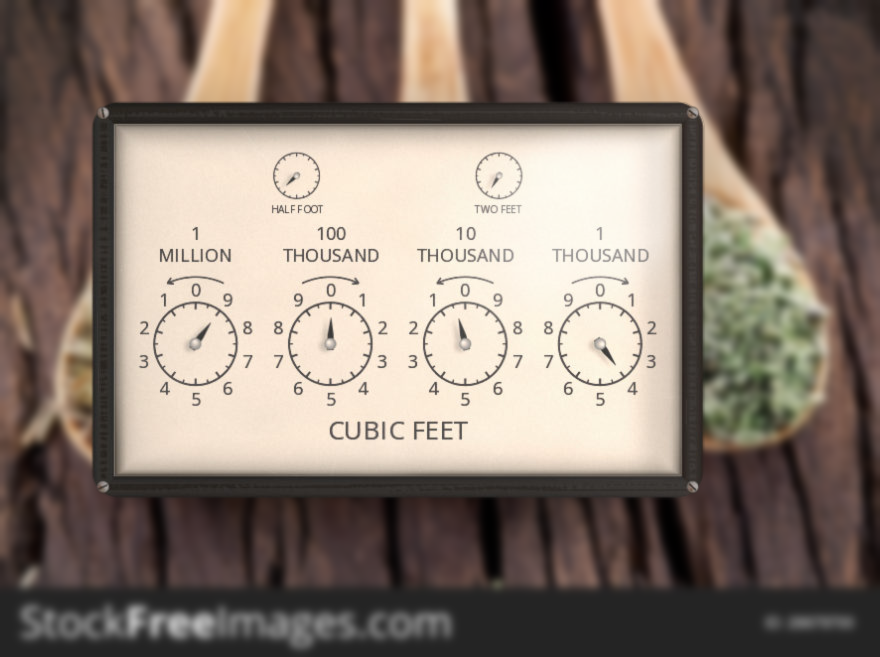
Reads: 900400; ft³
